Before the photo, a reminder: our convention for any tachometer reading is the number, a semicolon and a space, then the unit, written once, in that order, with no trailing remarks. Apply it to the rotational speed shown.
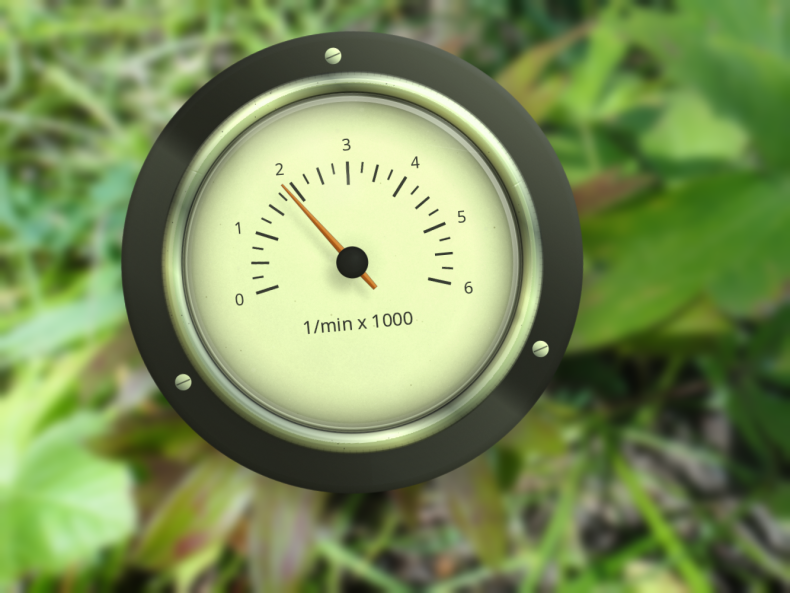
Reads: 1875; rpm
